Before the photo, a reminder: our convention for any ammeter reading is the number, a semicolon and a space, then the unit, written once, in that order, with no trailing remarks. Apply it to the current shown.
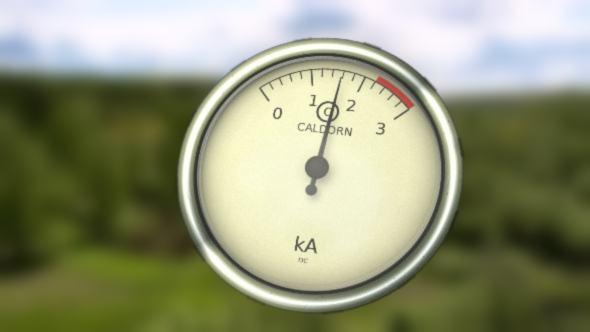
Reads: 1.6; kA
